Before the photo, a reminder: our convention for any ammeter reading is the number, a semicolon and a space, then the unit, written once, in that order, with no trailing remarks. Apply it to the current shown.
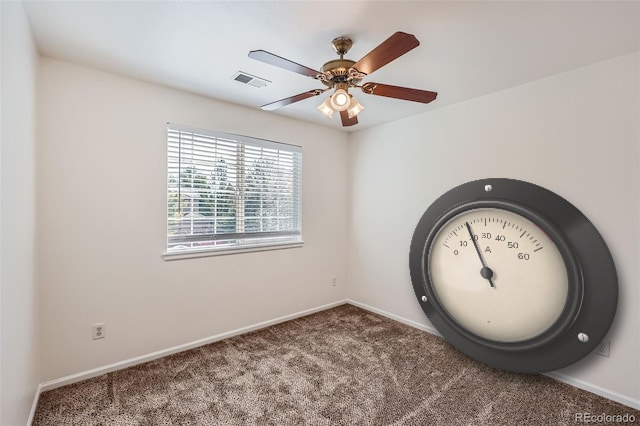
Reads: 20; A
